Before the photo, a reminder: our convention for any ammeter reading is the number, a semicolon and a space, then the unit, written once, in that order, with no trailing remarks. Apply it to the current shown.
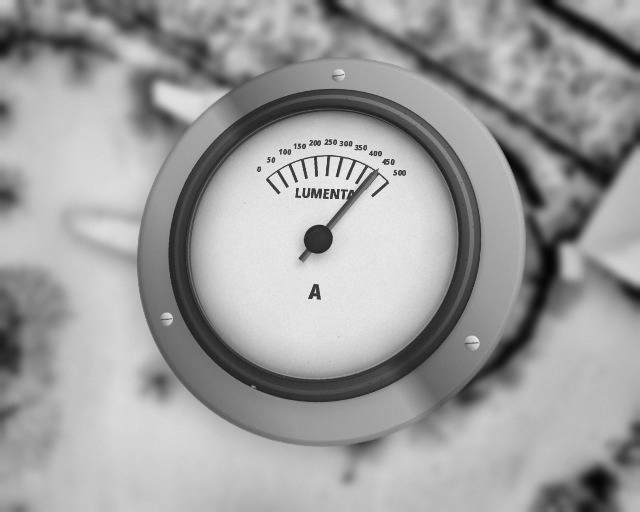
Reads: 450; A
